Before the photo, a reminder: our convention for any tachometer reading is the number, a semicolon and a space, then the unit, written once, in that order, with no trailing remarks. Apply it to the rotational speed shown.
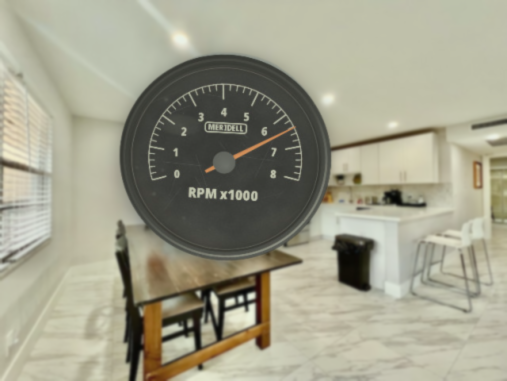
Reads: 6400; rpm
